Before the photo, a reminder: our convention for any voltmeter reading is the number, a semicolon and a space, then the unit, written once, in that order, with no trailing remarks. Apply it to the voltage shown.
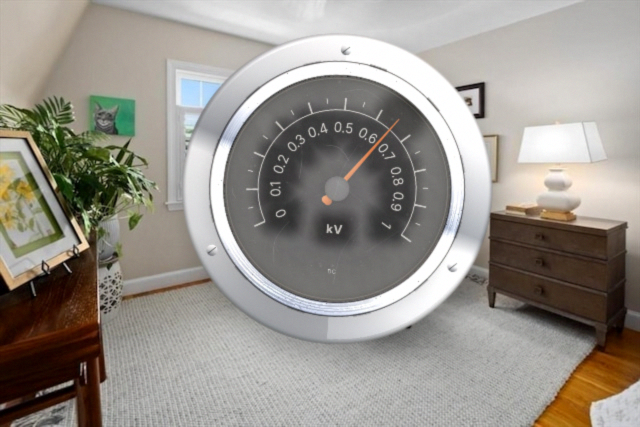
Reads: 0.65; kV
